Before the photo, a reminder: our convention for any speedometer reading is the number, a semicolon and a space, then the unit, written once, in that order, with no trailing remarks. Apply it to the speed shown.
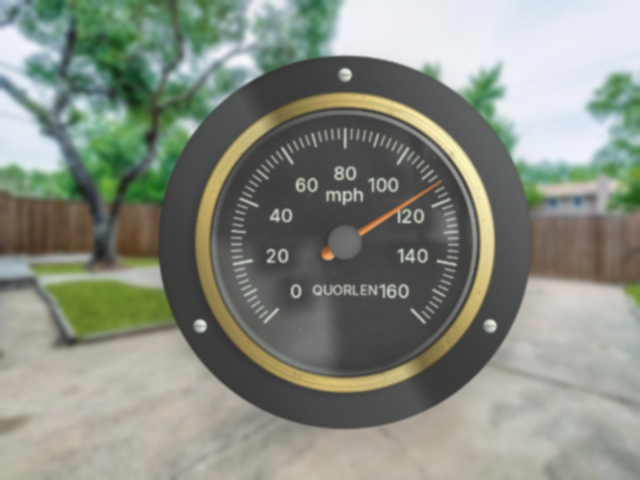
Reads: 114; mph
